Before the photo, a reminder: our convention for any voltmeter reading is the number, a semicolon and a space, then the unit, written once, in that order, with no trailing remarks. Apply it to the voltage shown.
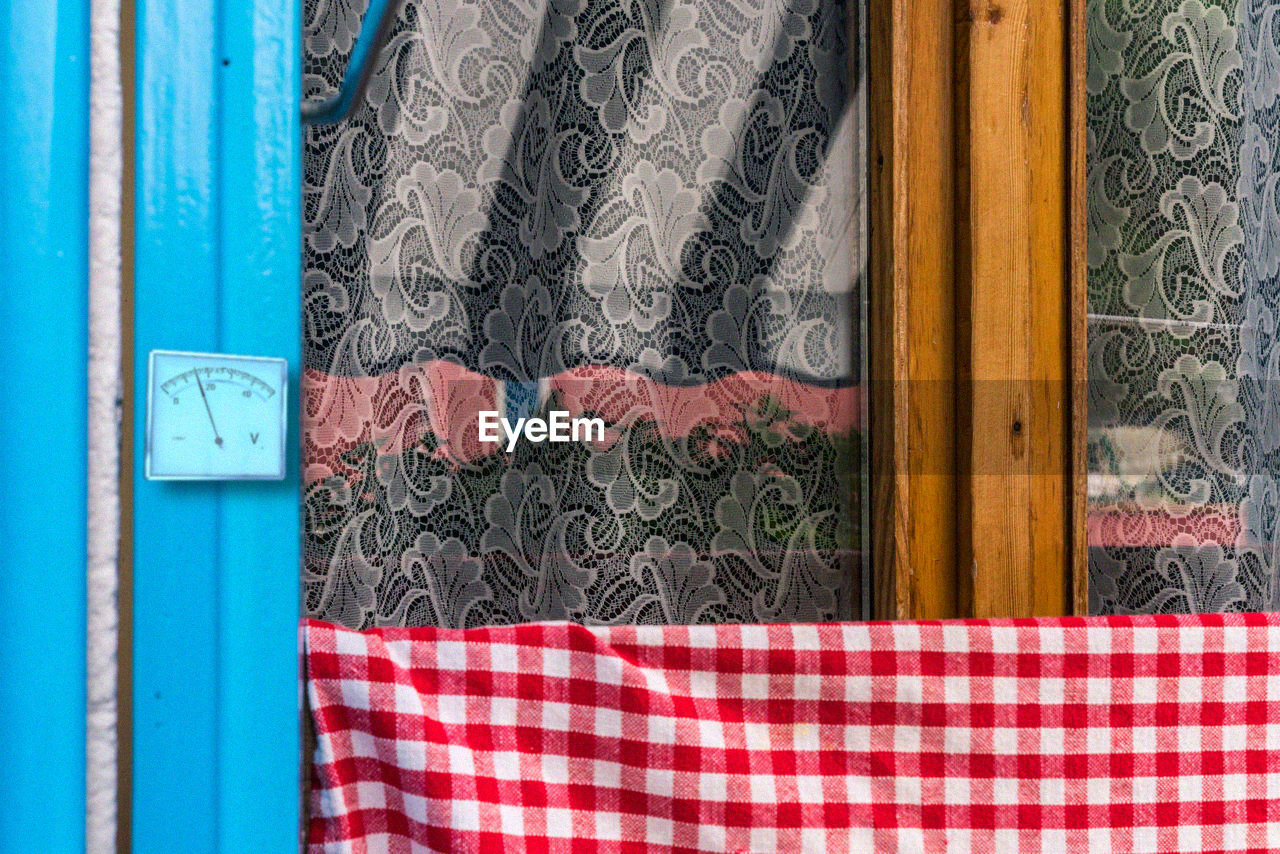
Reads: 15; V
